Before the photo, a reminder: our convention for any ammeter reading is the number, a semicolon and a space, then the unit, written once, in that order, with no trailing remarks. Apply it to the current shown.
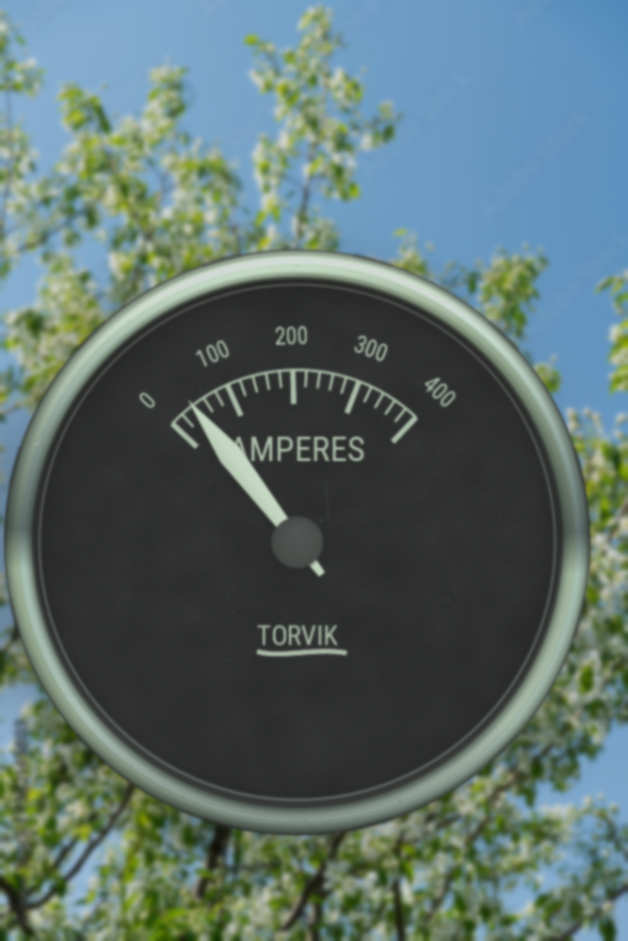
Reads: 40; A
